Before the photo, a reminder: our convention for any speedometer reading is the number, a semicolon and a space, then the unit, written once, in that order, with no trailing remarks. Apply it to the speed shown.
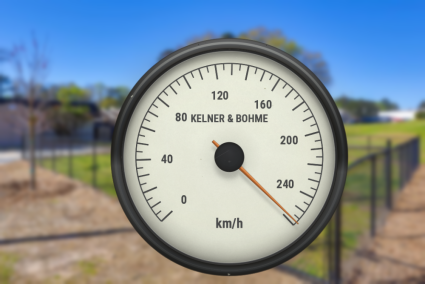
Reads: 257.5; km/h
